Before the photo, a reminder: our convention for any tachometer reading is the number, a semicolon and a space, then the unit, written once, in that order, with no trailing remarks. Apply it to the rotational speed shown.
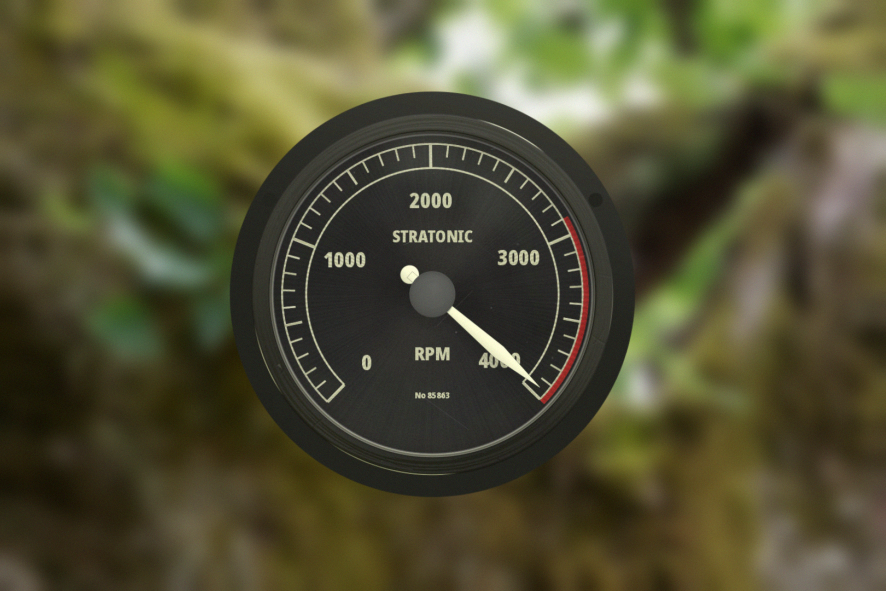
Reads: 3950; rpm
